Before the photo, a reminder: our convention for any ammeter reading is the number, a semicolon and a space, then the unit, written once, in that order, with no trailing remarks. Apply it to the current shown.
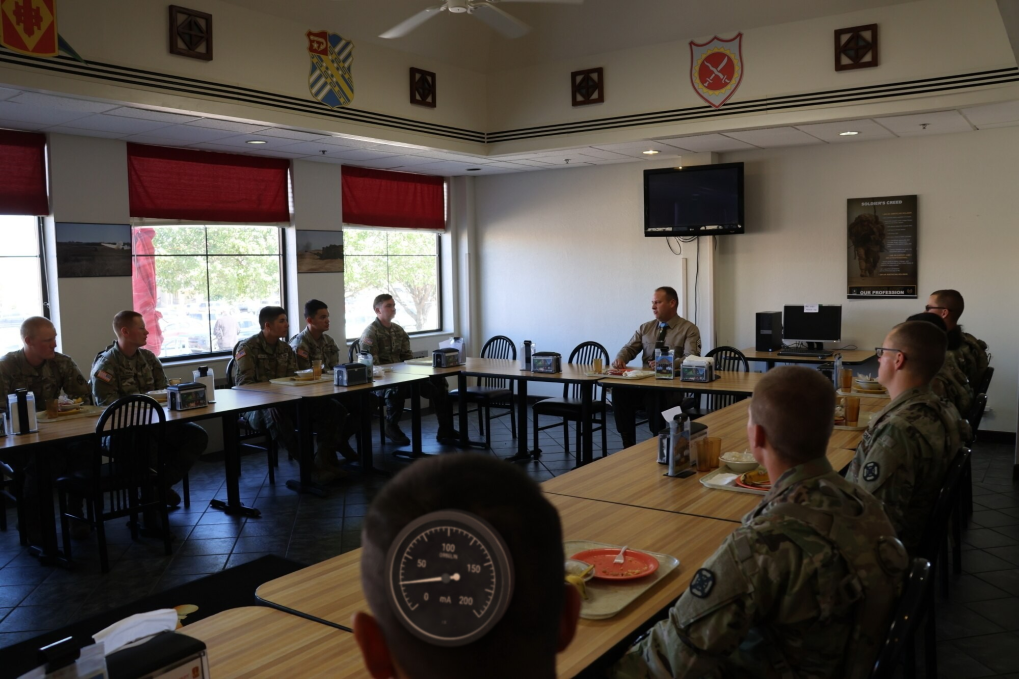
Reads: 25; mA
